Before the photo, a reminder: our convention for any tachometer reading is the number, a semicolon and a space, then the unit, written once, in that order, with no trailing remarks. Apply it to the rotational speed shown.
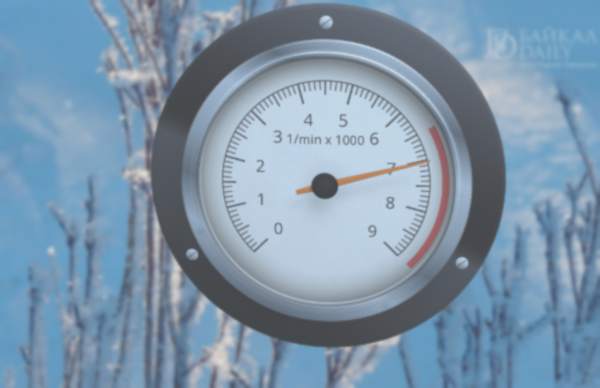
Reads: 7000; rpm
